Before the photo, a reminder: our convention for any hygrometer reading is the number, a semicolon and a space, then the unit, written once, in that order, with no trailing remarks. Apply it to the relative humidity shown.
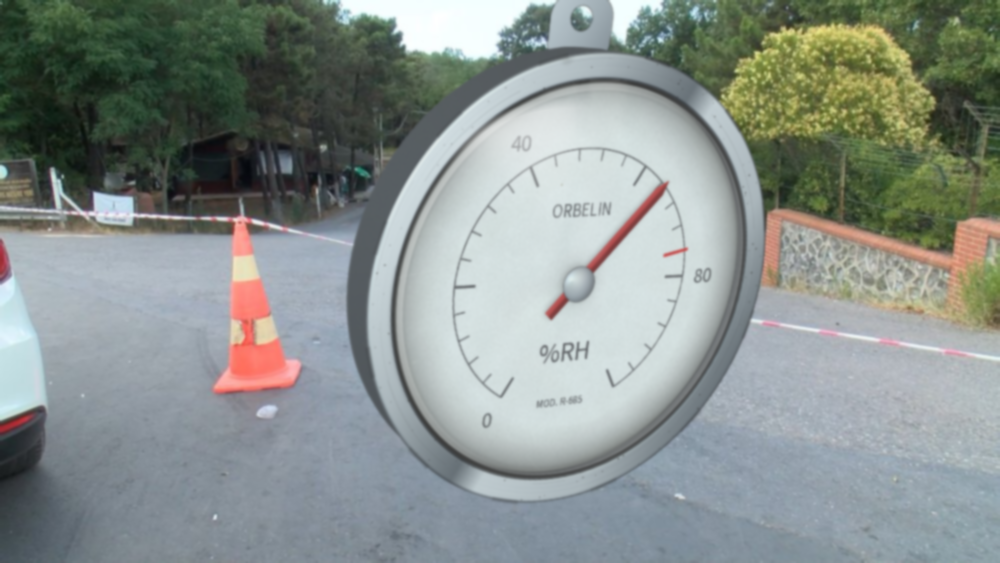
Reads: 64; %
